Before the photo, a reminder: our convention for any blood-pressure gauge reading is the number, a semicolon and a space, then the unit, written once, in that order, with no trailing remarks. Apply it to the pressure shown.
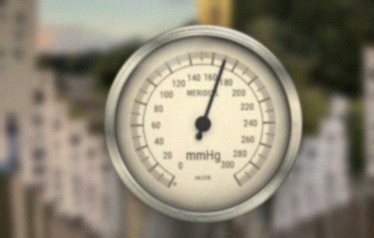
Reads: 170; mmHg
